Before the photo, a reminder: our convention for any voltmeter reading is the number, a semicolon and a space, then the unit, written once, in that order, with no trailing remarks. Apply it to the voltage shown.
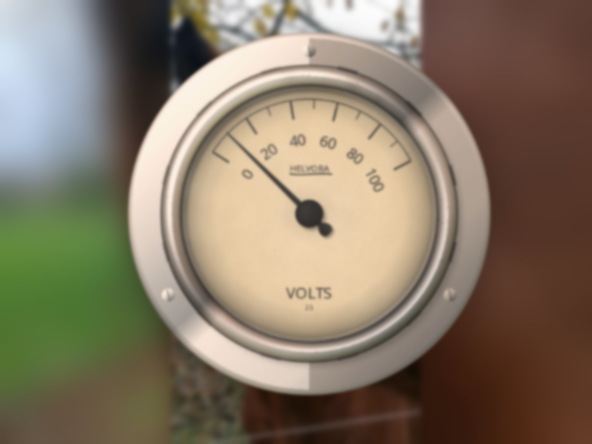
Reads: 10; V
